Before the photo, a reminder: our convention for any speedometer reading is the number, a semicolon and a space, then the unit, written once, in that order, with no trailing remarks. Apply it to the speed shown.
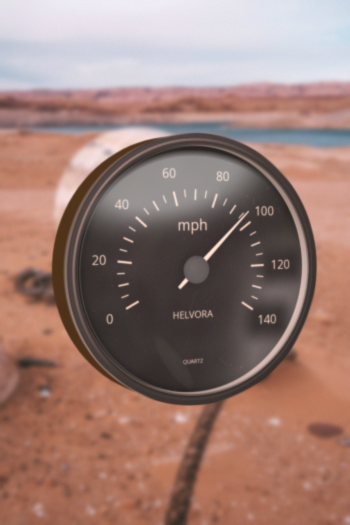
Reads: 95; mph
